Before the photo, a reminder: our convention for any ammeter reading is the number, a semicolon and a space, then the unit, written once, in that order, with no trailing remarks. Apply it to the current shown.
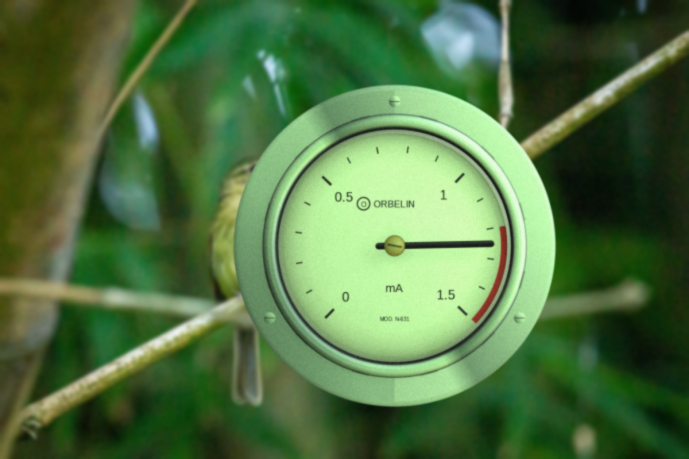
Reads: 1.25; mA
